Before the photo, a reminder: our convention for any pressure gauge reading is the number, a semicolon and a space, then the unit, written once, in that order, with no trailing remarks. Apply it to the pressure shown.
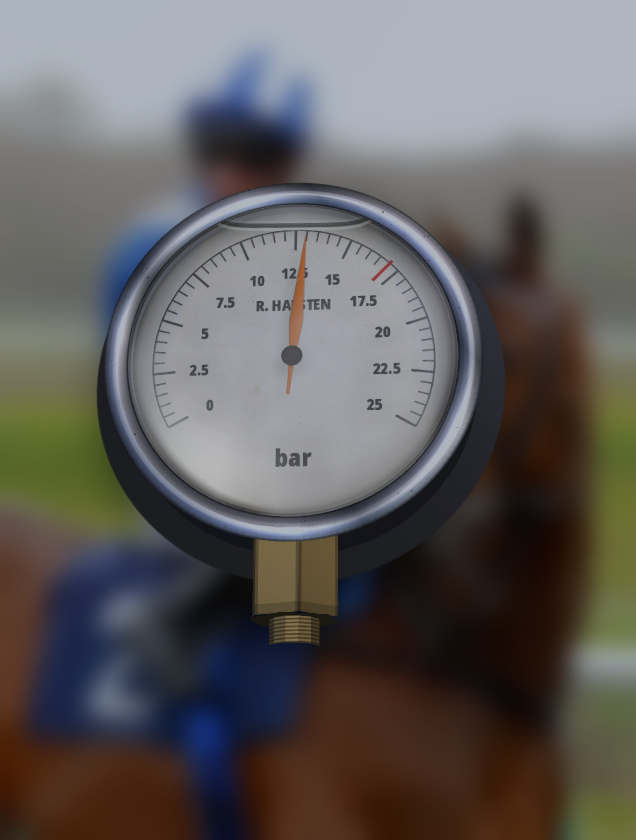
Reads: 13; bar
